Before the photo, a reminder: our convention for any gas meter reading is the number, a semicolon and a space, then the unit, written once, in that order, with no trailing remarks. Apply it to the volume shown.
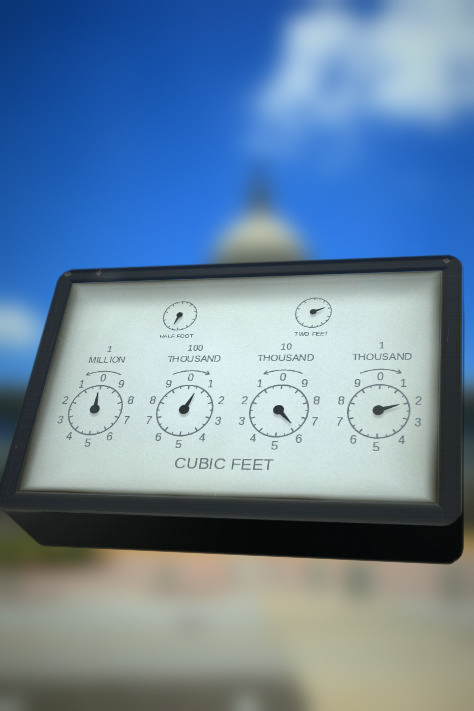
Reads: 6200; ft³
